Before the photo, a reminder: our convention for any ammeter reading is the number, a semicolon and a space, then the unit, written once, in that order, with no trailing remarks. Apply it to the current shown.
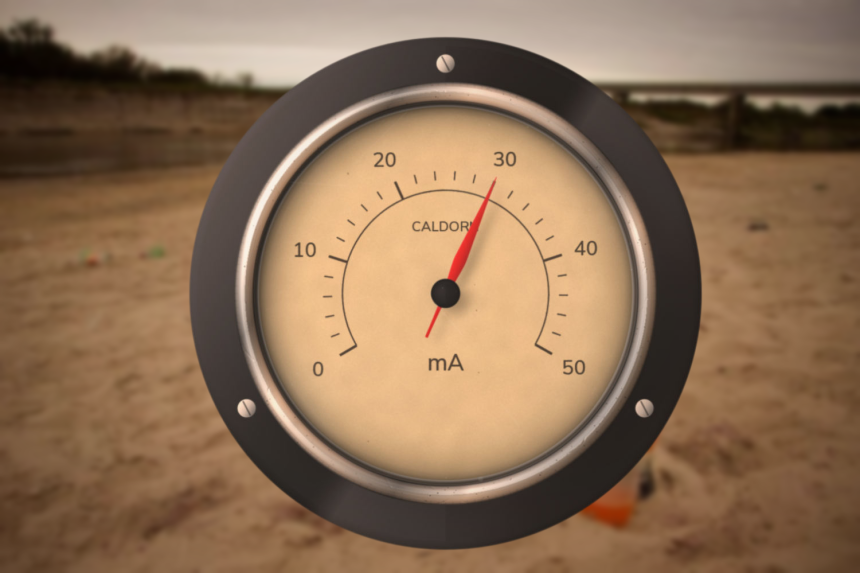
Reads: 30; mA
